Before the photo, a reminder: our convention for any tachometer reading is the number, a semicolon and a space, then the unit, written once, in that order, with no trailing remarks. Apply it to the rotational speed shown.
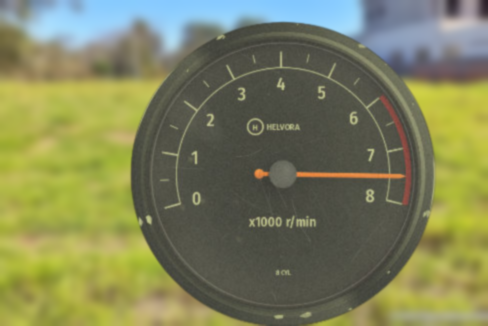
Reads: 7500; rpm
